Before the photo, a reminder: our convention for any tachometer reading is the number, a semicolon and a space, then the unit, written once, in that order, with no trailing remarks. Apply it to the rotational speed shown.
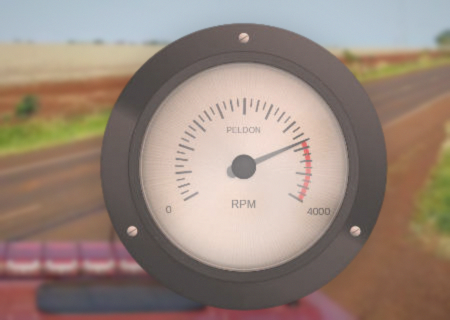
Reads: 3100; rpm
